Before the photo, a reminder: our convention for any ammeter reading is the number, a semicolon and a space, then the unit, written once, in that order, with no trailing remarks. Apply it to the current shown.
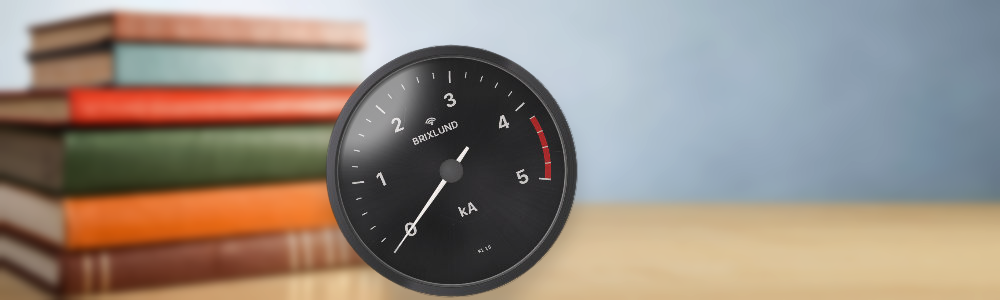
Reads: 0; kA
